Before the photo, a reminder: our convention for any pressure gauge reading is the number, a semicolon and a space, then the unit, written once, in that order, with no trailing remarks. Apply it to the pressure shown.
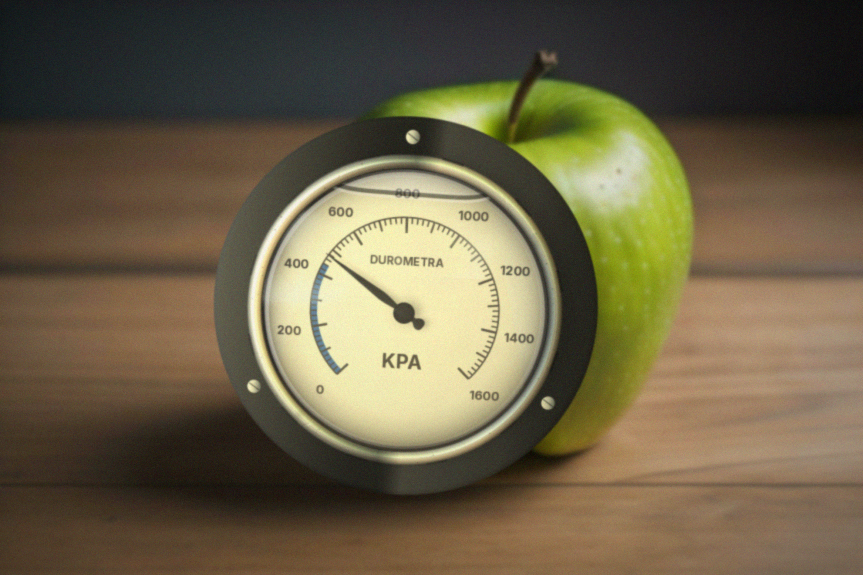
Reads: 480; kPa
